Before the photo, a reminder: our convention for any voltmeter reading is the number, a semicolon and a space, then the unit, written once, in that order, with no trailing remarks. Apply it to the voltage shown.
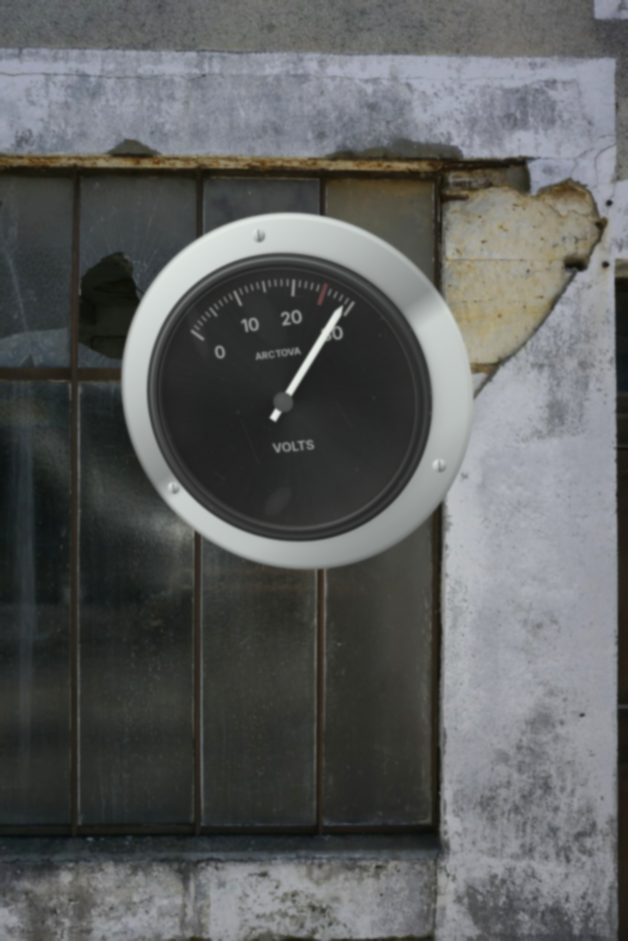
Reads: 29; V
